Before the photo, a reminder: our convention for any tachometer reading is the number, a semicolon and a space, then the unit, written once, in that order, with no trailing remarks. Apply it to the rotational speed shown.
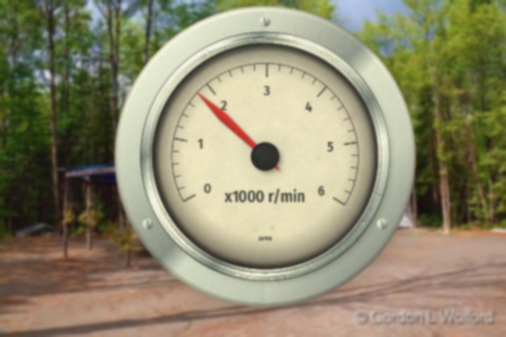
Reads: 1800; rpm
